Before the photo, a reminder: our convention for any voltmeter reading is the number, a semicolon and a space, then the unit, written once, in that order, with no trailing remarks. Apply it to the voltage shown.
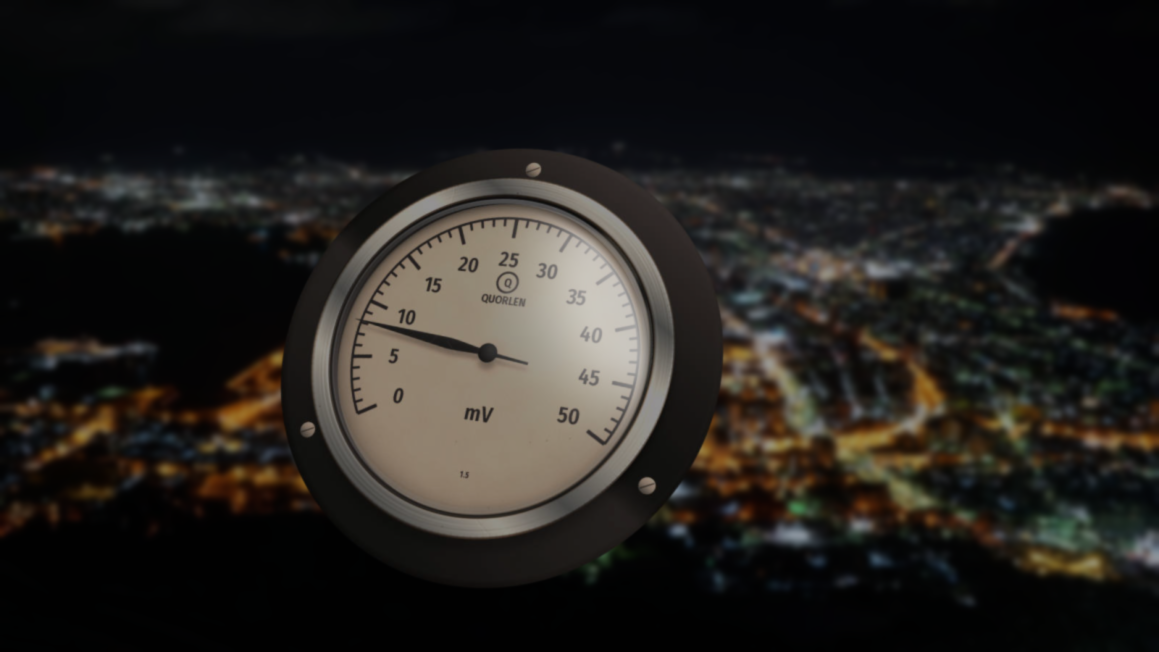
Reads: 8; mV
